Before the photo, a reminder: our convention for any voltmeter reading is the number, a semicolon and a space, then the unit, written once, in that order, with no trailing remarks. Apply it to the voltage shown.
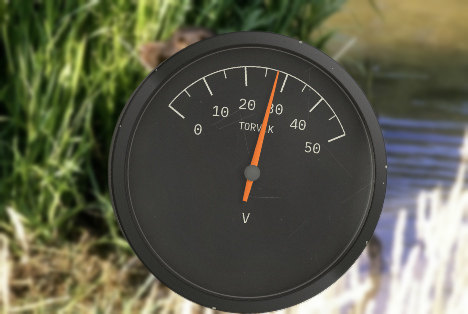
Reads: 27.5; V
